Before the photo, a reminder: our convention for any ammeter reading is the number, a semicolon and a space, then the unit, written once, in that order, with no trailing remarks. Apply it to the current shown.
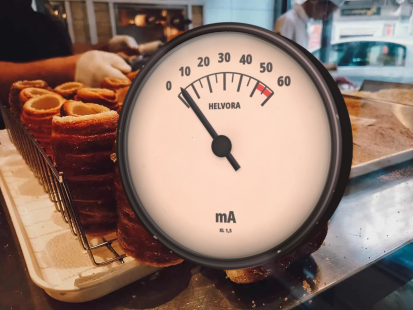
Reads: 5; mA
